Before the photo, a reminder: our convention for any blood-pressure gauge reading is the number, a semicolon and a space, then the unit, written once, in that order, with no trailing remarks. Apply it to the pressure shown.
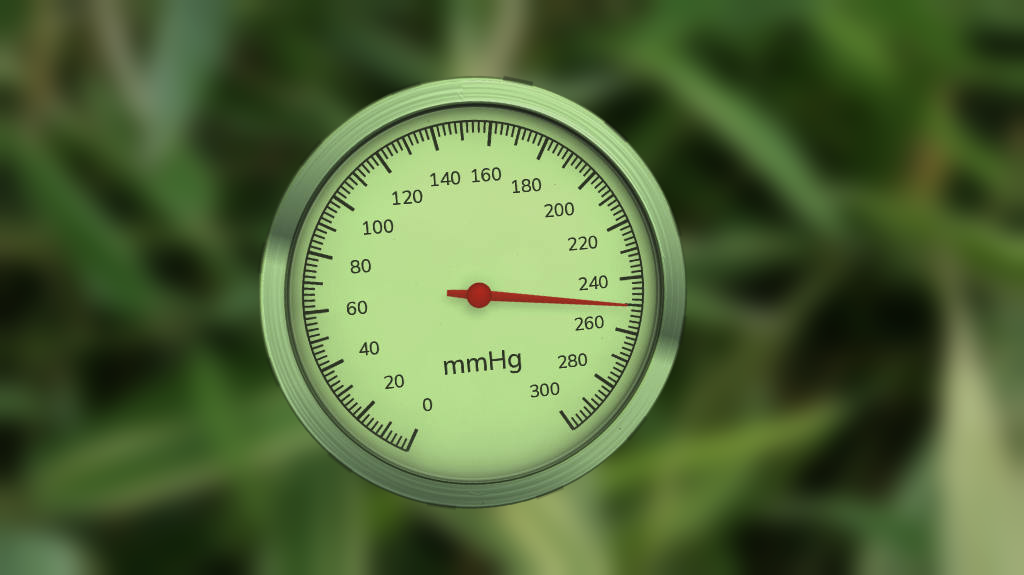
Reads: 250; mmHg
